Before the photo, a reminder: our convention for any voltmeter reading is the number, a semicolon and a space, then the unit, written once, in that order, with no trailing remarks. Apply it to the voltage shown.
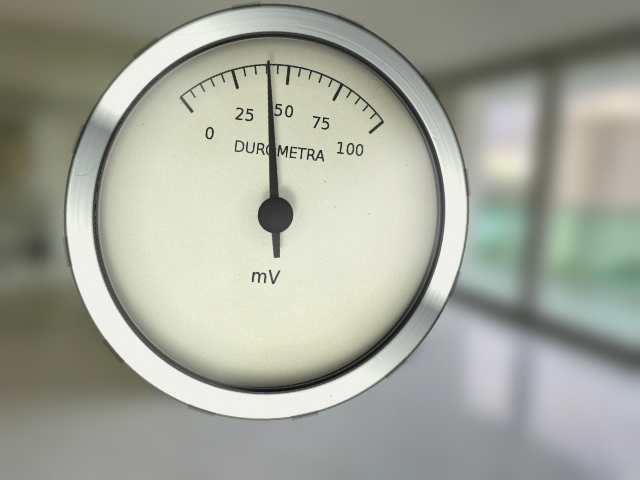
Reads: 40; mV
